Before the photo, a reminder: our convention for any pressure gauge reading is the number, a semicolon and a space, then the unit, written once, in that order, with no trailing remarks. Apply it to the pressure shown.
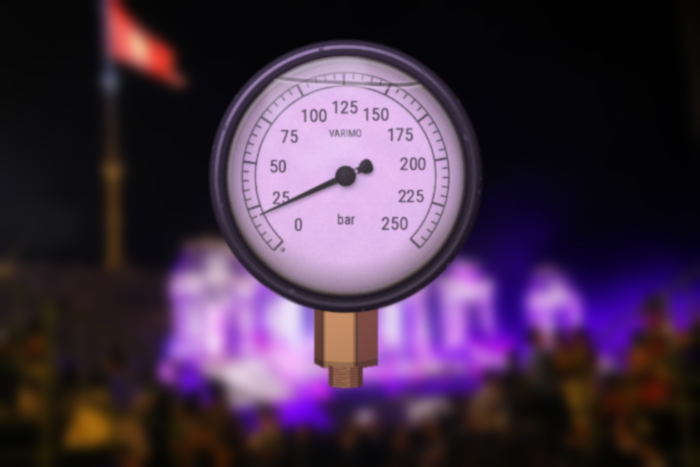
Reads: 20; bar
